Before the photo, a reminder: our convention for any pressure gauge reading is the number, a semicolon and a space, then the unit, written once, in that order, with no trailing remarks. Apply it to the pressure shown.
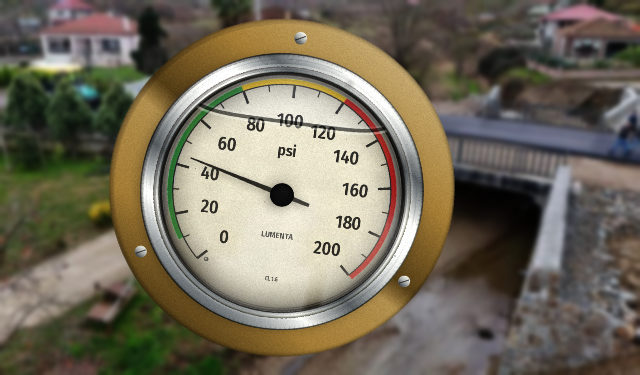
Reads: 45; psi
